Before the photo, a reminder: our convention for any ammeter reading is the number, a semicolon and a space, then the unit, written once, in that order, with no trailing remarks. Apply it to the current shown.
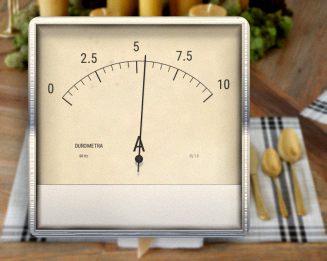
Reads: 5.5; A
